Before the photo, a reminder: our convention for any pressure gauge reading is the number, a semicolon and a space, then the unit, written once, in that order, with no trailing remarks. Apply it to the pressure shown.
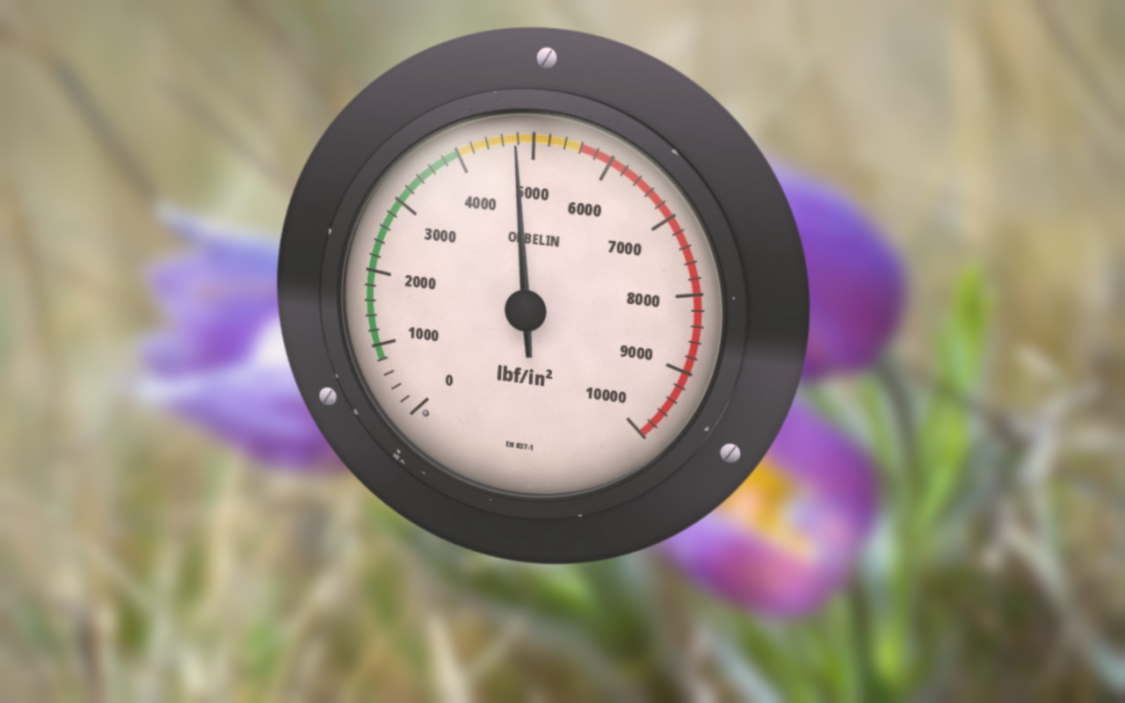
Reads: 4800; psi
